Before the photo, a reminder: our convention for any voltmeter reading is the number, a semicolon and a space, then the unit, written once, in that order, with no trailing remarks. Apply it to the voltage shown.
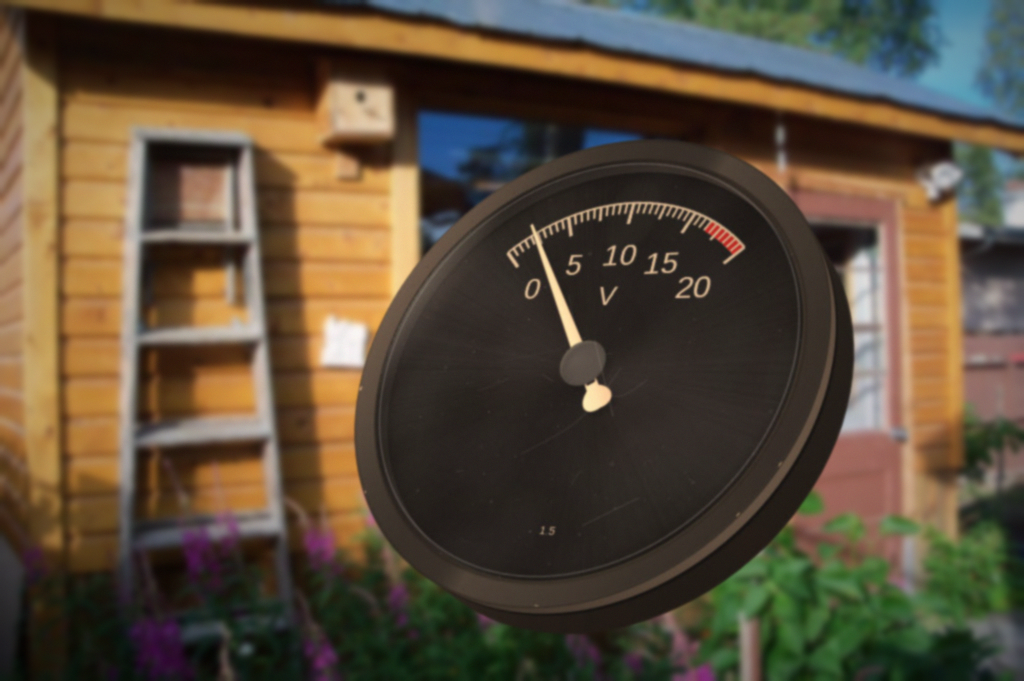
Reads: 2.5; V
